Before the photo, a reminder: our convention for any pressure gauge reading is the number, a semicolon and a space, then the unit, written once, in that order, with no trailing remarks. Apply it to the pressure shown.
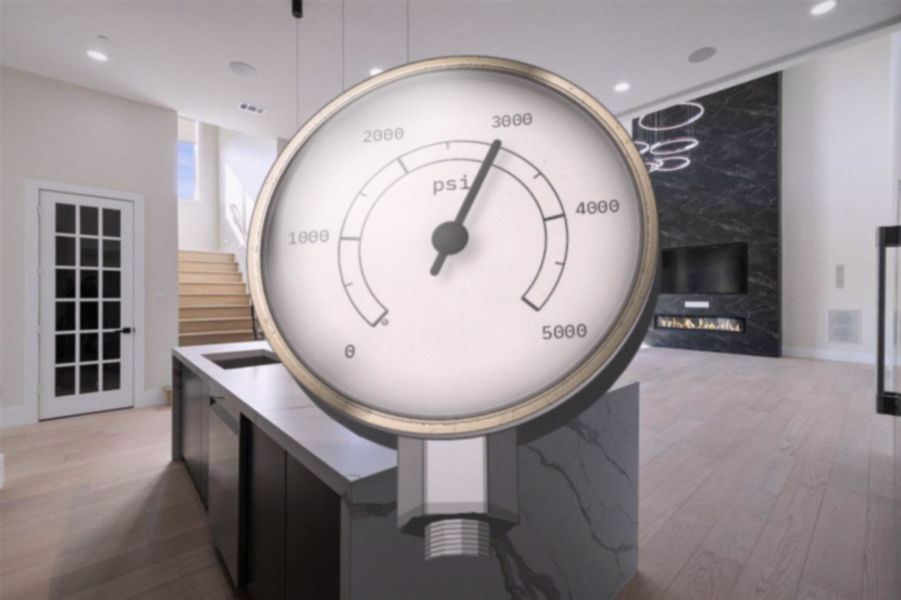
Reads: 3000; psi
